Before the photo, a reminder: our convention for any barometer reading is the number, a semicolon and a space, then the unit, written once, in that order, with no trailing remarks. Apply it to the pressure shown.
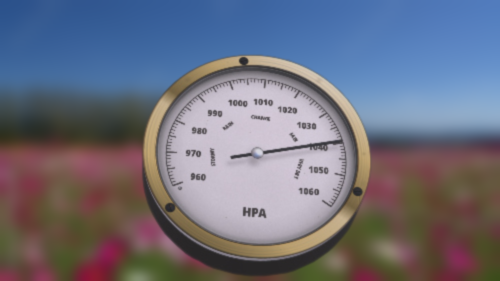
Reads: 1040; hPa
